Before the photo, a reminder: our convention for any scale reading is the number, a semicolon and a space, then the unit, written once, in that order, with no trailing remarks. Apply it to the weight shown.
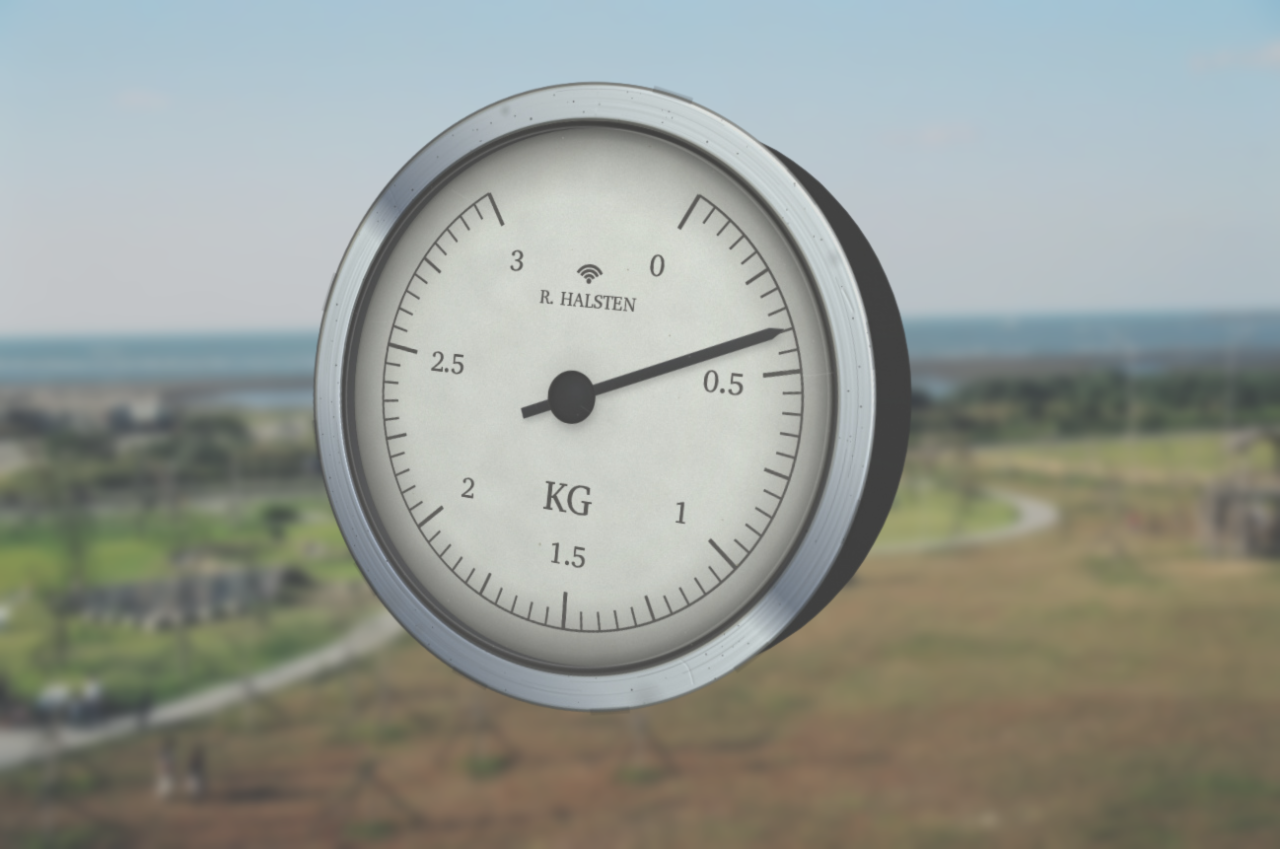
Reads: 0.4; kg
